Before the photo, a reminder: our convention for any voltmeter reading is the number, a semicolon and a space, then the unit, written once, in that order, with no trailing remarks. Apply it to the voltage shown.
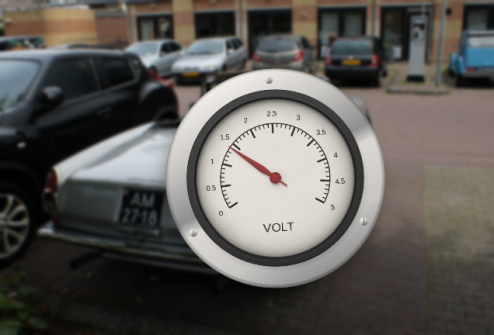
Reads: 1.4; V
